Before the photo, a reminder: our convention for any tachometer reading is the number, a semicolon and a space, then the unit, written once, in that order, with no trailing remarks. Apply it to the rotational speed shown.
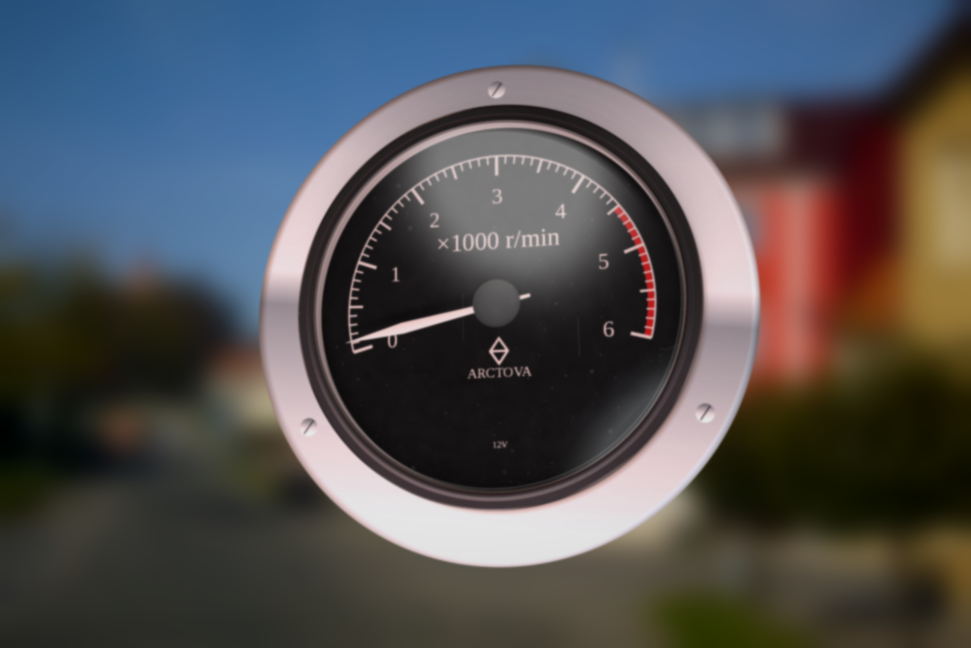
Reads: 100; rpm
